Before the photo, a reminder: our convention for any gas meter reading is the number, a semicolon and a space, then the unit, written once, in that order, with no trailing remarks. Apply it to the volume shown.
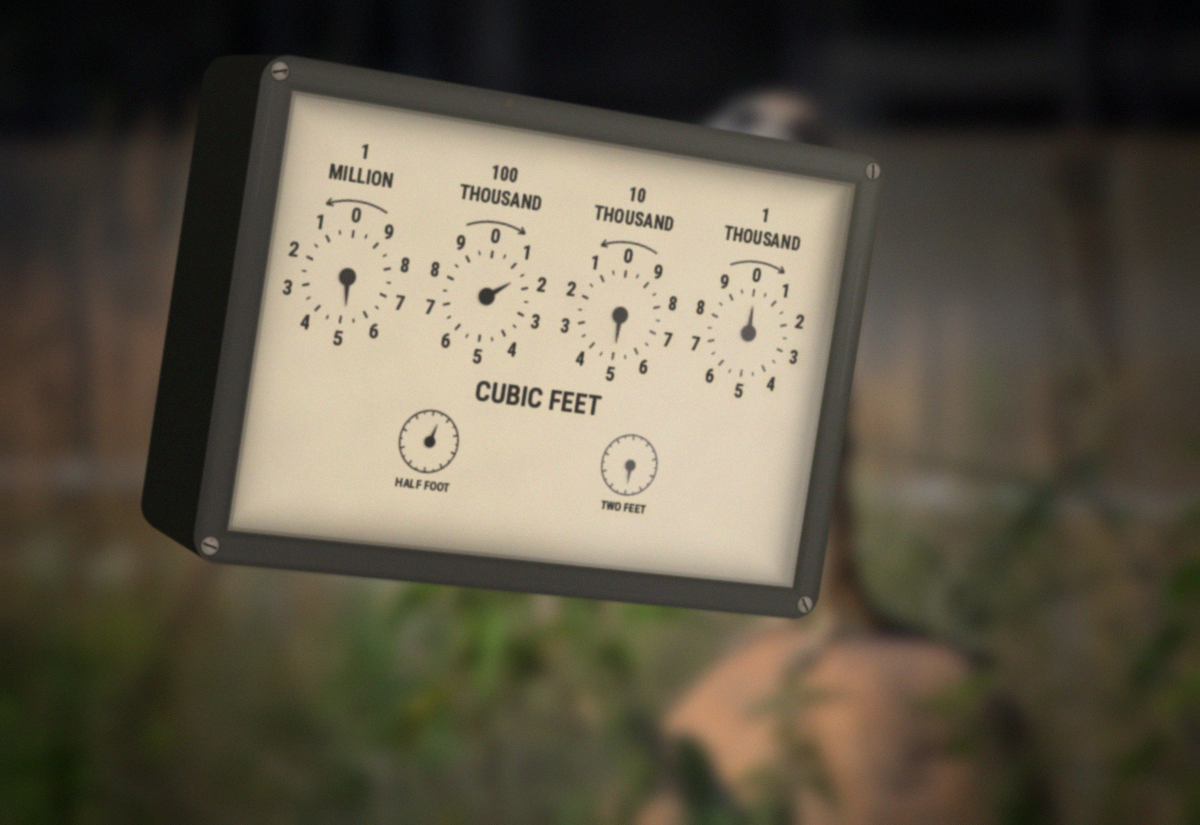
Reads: 515000; ft³
